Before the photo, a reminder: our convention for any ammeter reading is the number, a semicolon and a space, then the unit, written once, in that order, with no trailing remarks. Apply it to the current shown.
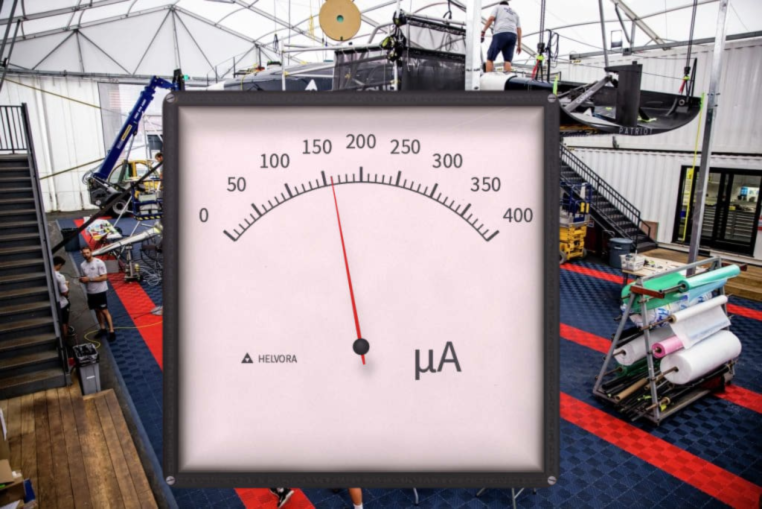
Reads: 160; µA
